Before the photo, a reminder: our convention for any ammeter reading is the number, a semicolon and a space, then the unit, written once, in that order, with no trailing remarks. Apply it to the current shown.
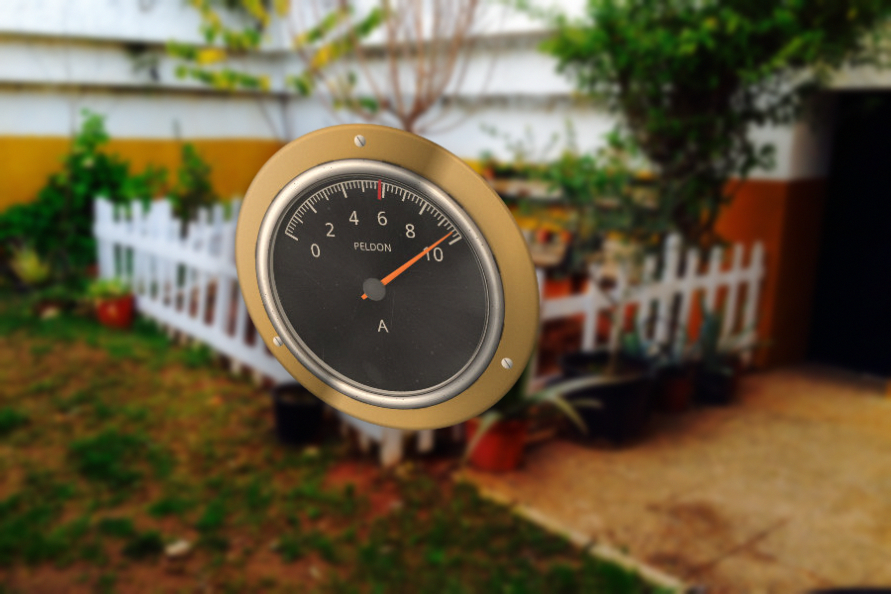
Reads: 9.6; A
